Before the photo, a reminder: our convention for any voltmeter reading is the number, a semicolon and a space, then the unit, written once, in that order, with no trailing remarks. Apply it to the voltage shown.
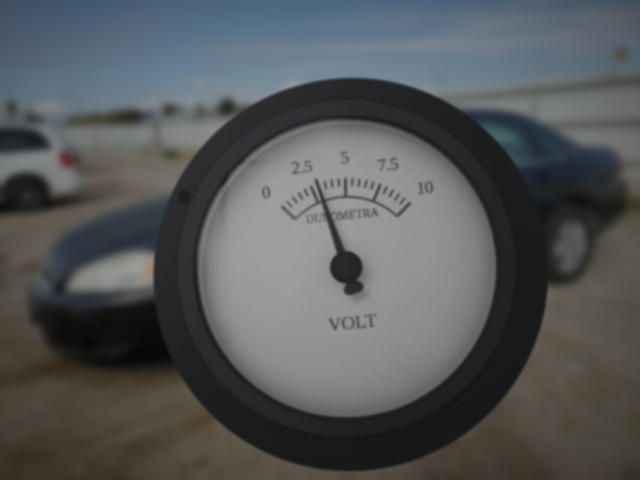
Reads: 3; V
